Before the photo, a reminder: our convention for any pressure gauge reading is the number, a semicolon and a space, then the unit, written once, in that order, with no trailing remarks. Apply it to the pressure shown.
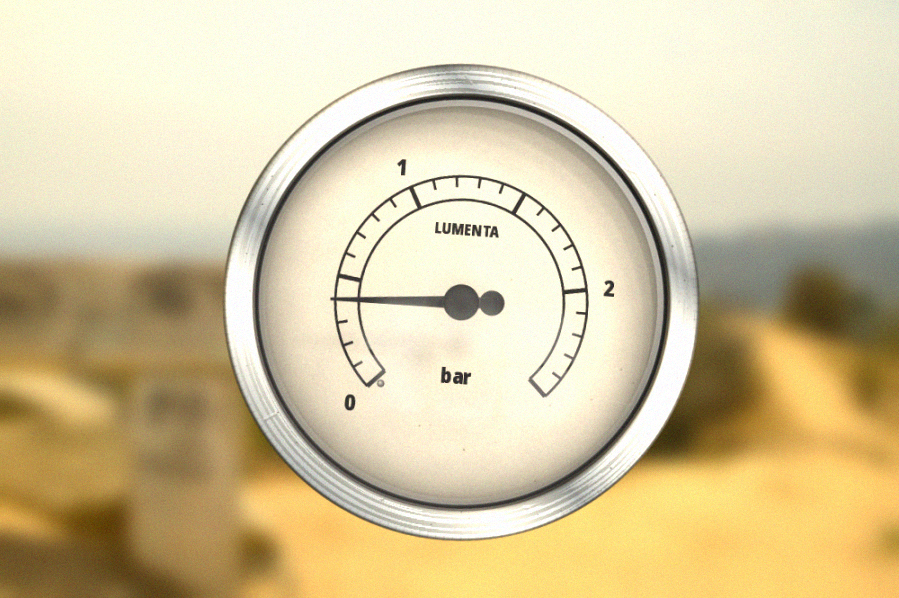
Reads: 0.4; bar
